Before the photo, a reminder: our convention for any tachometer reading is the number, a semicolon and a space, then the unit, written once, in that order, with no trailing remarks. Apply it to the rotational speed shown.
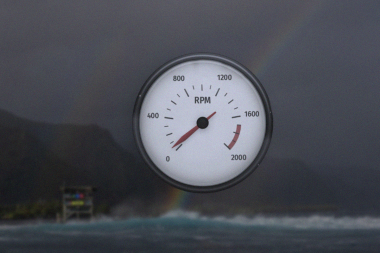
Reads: 50; rpm
